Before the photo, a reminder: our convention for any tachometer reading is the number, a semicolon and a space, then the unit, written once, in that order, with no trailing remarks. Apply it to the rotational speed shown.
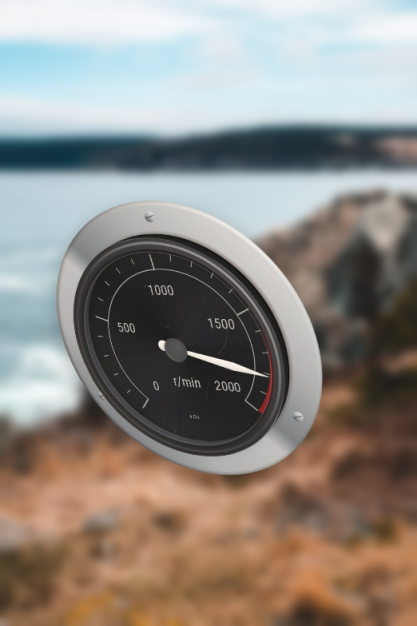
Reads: 1800; rpm
